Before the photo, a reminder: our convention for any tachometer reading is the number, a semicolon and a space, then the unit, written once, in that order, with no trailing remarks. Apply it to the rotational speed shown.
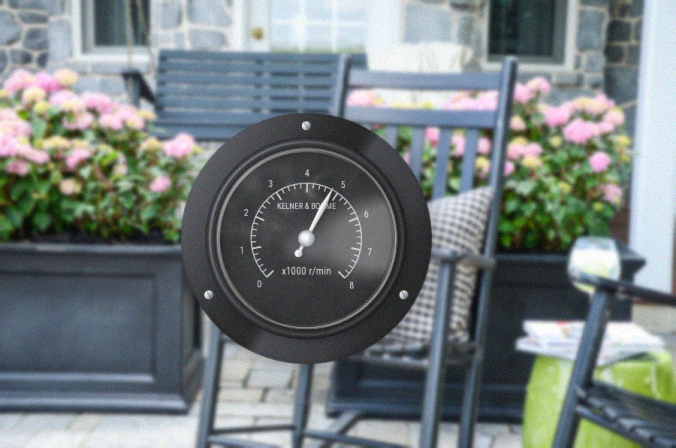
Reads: 4800; rpm
